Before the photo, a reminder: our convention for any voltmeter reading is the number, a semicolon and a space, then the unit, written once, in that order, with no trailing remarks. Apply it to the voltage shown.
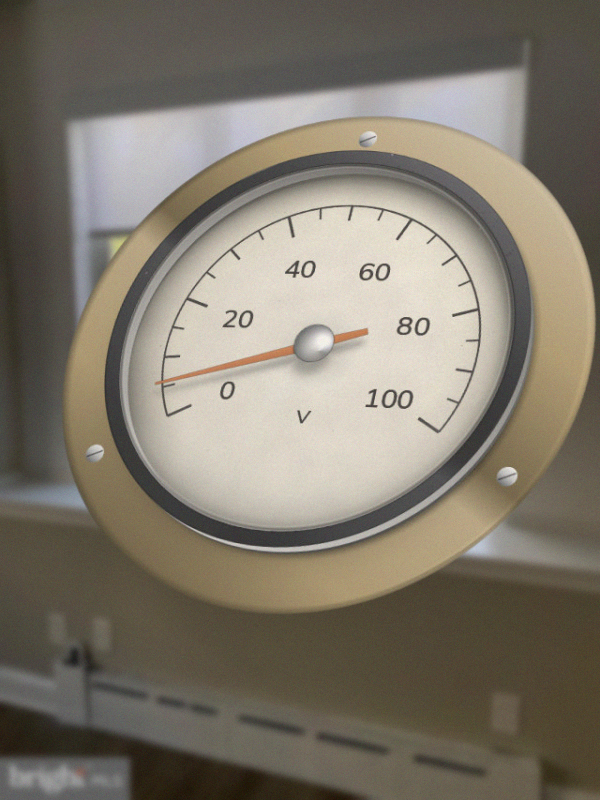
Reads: 5; V
